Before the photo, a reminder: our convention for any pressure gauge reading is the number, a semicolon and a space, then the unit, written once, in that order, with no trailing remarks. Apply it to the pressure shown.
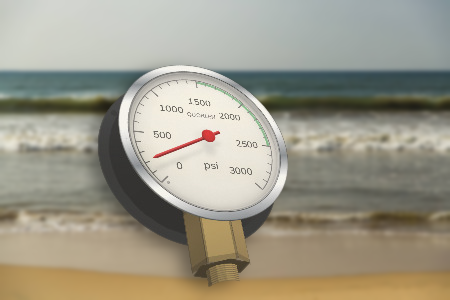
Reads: 200; psi
